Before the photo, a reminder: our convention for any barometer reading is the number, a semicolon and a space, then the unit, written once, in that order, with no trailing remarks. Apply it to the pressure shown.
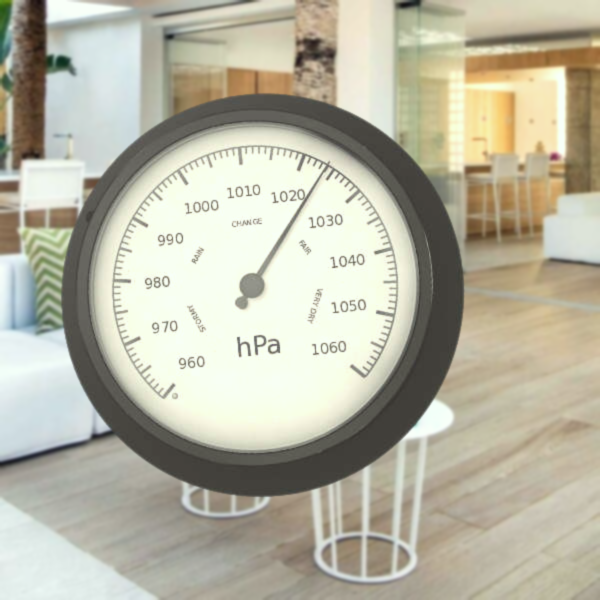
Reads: 1024; hPa
